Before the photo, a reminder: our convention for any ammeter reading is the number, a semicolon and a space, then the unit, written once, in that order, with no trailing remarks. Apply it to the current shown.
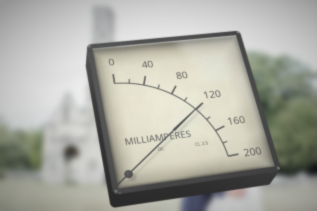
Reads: 120; mA
